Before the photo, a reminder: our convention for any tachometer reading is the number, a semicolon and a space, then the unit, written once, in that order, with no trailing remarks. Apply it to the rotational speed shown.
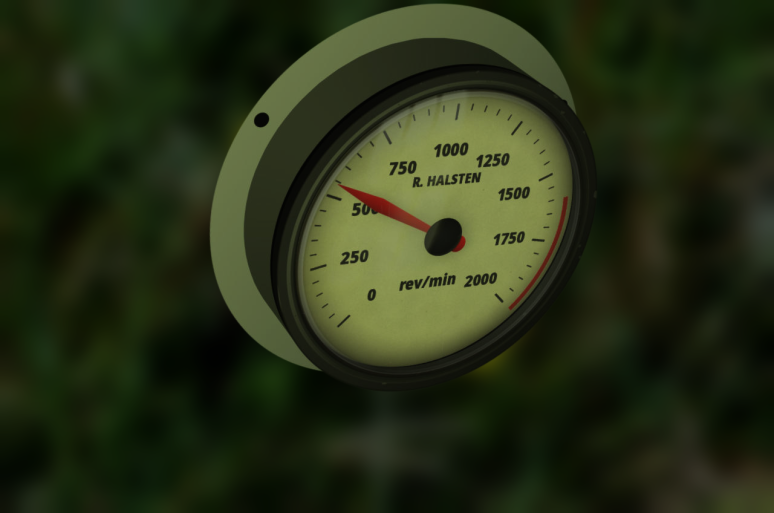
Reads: 550; rpm
